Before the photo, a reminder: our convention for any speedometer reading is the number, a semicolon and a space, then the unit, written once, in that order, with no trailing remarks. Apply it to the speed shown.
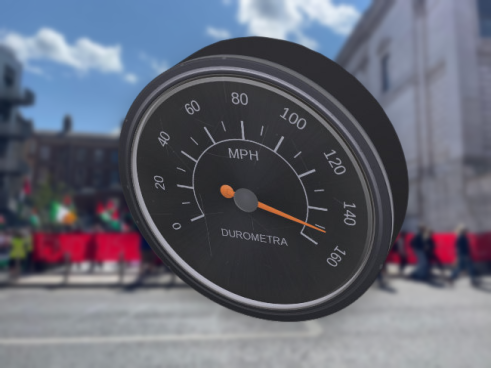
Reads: 150; mph
